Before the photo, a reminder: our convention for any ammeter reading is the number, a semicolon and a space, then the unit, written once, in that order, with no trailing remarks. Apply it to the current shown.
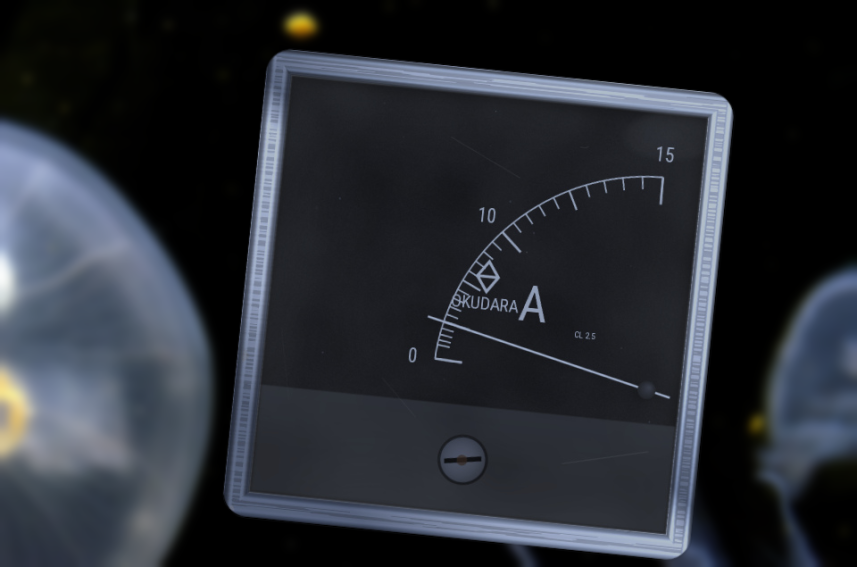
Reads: 5; A
